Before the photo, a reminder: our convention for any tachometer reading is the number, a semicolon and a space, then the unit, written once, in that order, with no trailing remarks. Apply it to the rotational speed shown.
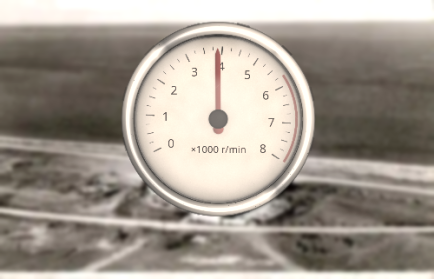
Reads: 3875; rpm
